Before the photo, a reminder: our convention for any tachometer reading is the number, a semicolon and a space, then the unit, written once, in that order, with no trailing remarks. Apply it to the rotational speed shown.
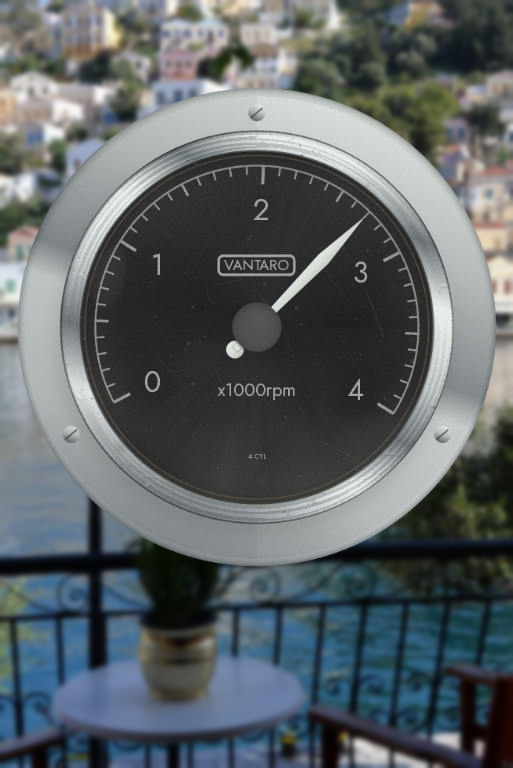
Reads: 2700; rpm
